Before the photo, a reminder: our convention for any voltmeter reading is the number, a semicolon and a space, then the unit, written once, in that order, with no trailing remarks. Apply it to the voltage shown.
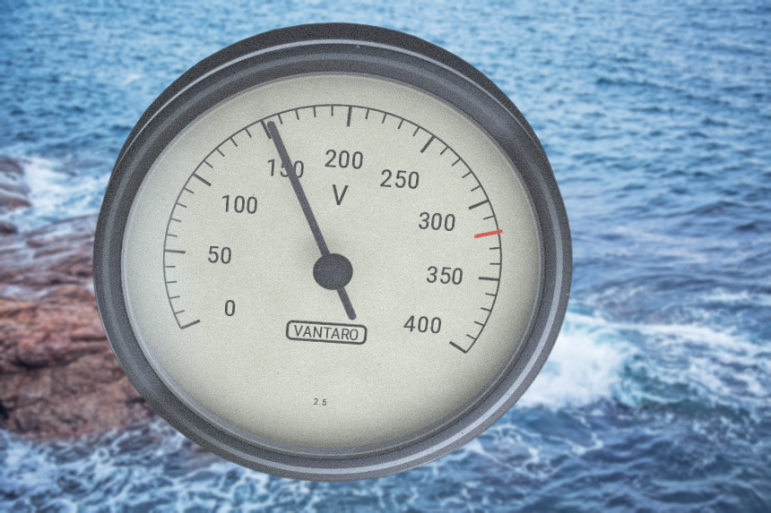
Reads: 155; V
